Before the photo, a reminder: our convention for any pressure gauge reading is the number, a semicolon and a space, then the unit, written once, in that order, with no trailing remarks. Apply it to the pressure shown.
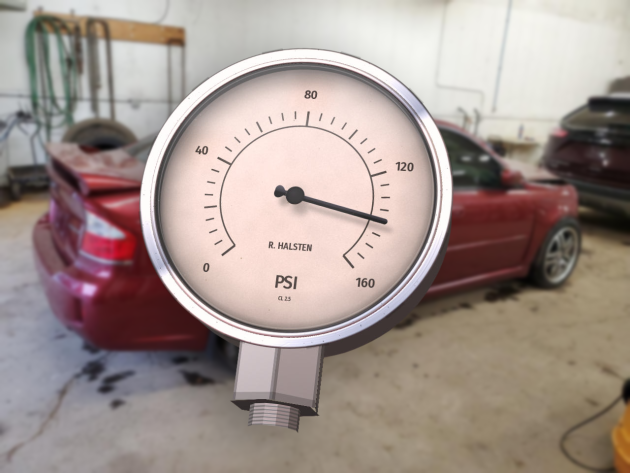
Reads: 140; psi
